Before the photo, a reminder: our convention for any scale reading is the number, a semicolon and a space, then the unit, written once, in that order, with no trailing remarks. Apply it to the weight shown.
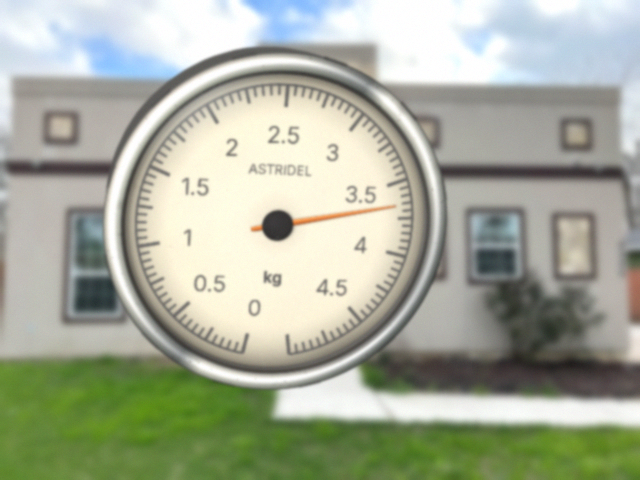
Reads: 3.65; kg
